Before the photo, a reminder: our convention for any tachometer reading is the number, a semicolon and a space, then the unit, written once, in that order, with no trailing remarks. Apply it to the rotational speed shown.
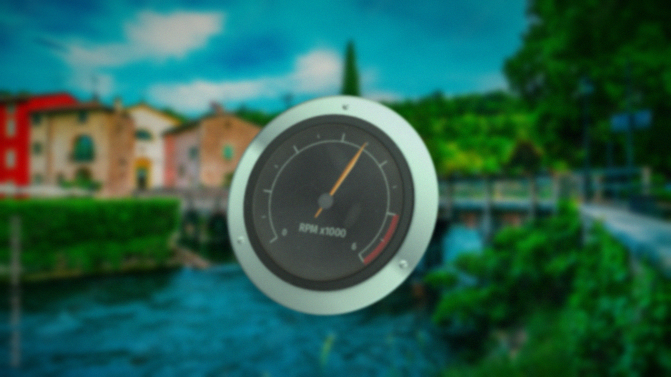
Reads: 3500; rpm
